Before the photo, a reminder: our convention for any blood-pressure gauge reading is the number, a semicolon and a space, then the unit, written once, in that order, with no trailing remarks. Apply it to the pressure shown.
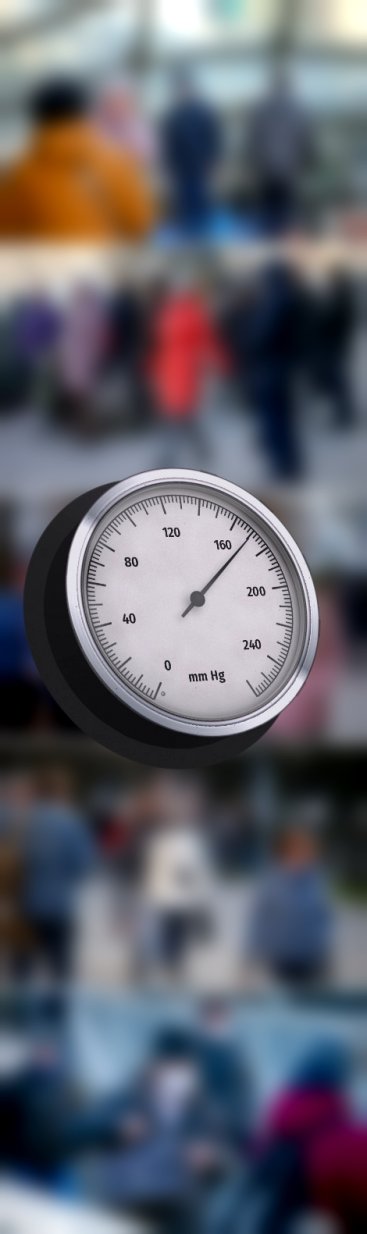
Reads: 170; mmHg
